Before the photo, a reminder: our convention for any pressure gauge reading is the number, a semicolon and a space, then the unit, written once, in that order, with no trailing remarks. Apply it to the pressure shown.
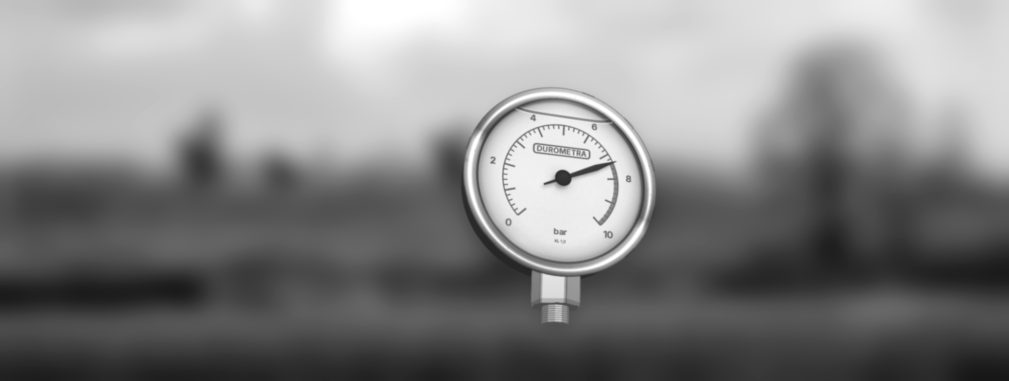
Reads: 7.4; bar
